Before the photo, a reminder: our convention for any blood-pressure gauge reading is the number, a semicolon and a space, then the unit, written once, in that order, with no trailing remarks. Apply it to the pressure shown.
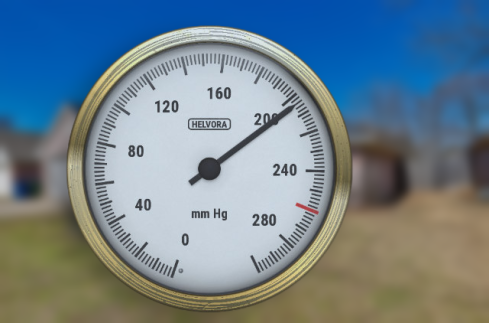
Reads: 204; mmHg
